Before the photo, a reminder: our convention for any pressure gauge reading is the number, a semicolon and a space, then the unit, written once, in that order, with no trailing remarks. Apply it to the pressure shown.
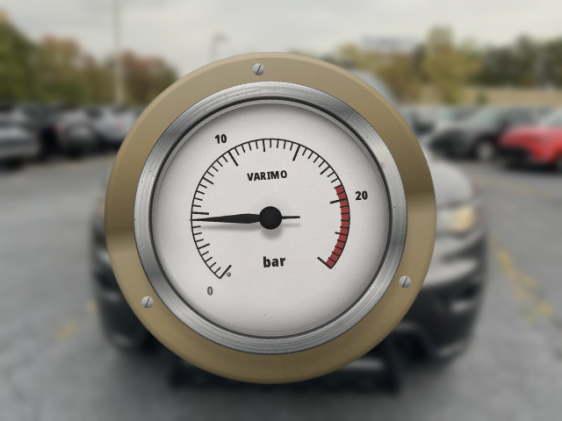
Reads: 4.5; bar
